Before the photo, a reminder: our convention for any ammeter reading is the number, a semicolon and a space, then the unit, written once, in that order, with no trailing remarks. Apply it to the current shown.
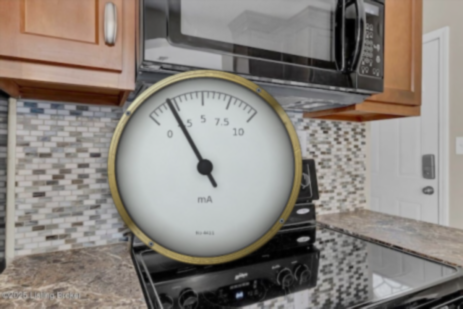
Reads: 2; mA
